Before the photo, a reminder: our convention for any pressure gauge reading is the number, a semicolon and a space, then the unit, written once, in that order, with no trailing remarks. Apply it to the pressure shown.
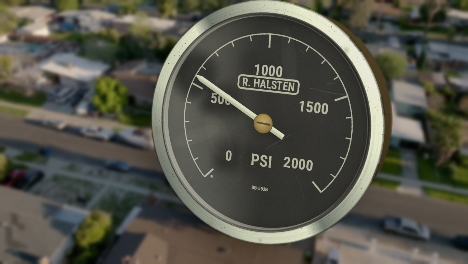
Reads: 550; psi
